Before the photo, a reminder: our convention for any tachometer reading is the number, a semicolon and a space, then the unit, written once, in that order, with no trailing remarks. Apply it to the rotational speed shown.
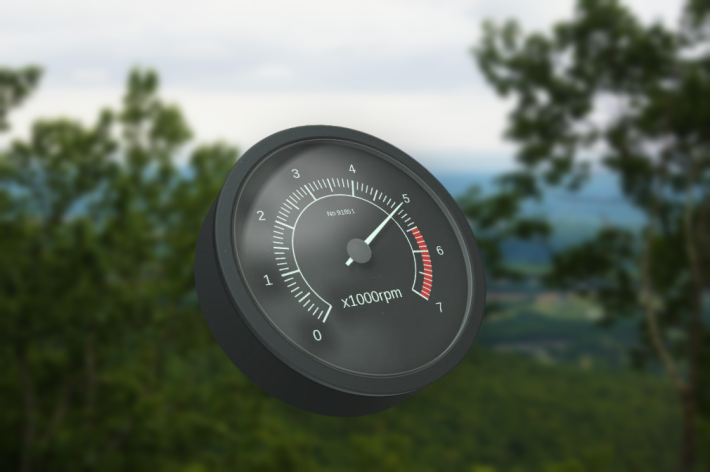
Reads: 5000; rpm
